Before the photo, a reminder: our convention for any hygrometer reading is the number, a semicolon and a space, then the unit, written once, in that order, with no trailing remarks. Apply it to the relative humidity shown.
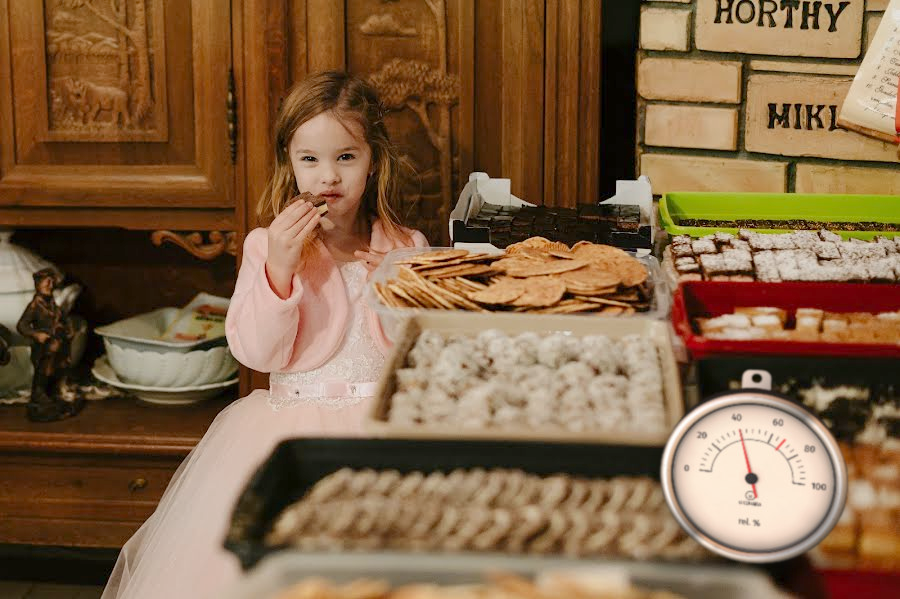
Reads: 40; %
